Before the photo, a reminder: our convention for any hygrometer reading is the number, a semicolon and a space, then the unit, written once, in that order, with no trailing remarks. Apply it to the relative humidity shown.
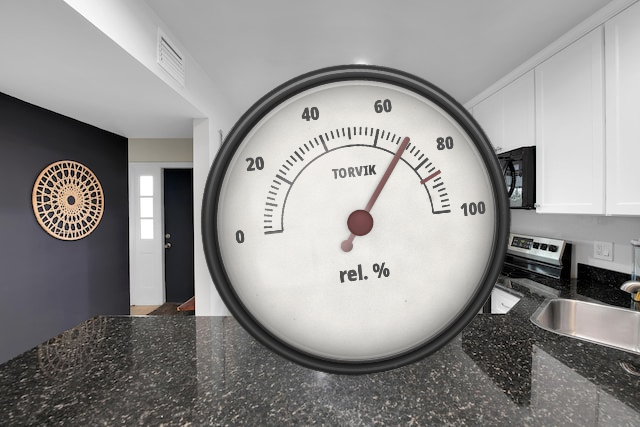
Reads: 70; %
